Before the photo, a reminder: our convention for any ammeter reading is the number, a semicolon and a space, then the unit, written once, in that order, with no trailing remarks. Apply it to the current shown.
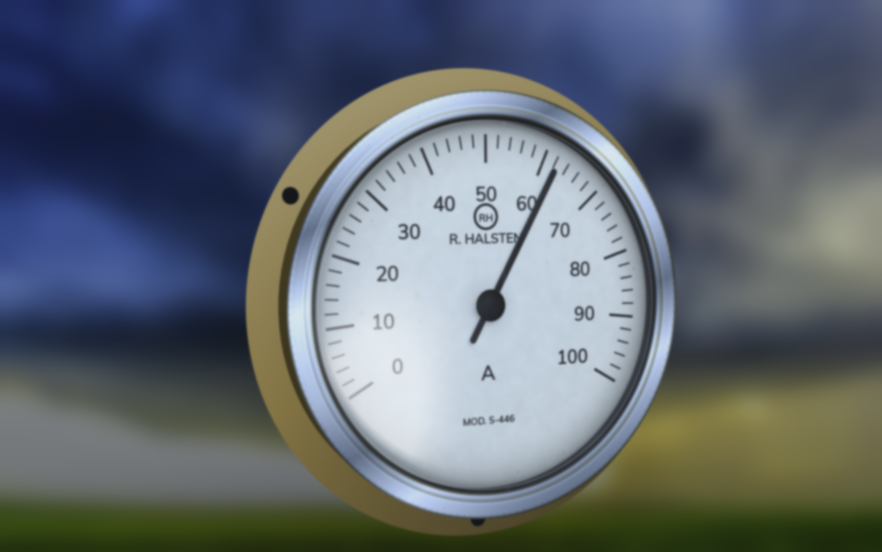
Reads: 62; A
